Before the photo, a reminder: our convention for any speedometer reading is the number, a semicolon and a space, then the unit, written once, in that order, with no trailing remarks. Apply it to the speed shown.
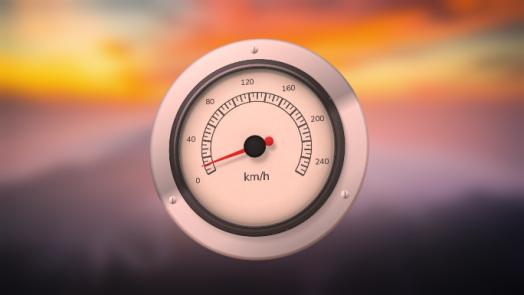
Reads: 10; km/h
